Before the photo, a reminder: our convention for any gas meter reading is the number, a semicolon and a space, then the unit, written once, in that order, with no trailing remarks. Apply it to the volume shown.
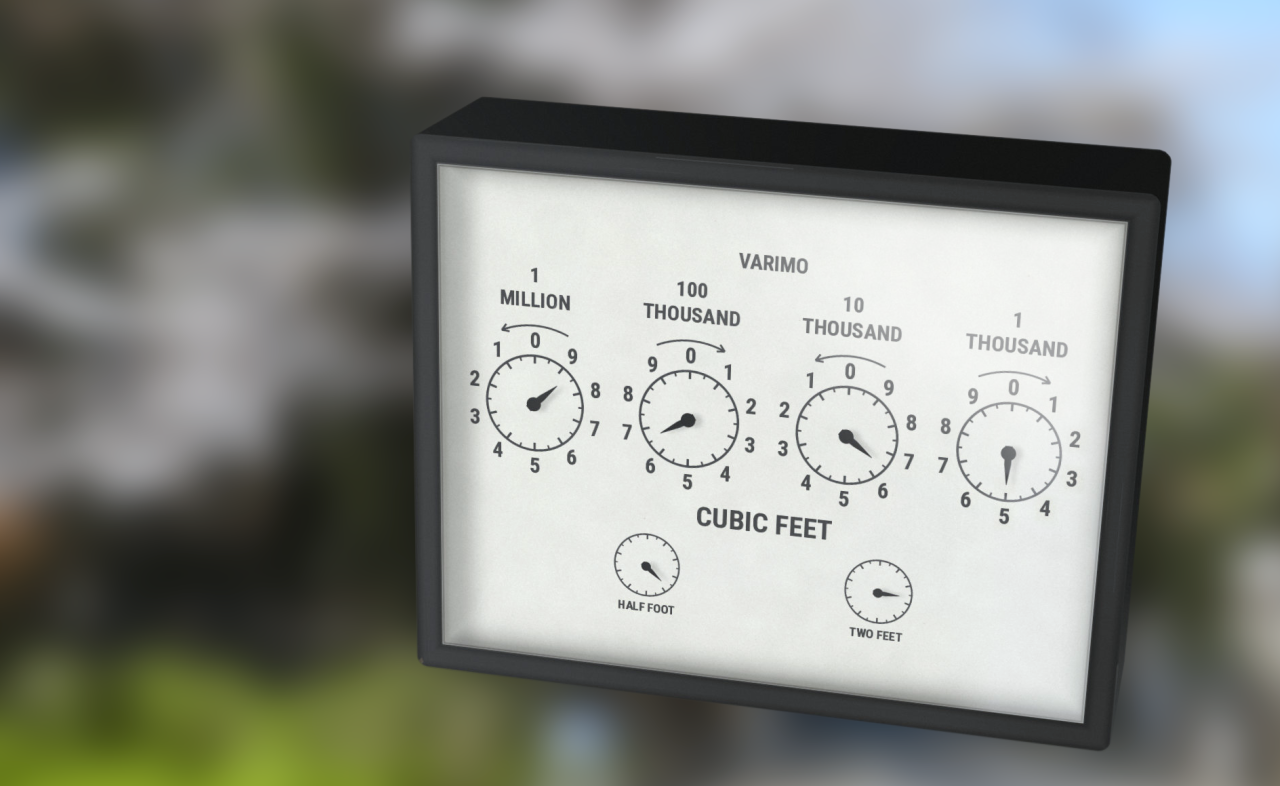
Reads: 866500; ft³
